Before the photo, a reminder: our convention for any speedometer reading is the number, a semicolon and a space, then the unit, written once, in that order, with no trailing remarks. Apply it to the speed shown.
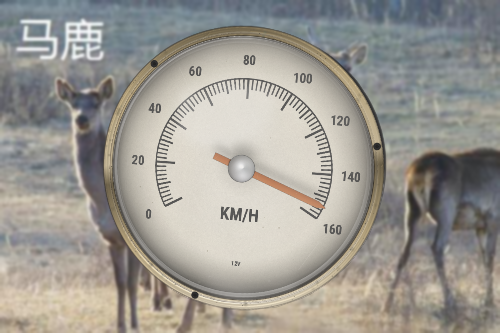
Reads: 154; km/h
